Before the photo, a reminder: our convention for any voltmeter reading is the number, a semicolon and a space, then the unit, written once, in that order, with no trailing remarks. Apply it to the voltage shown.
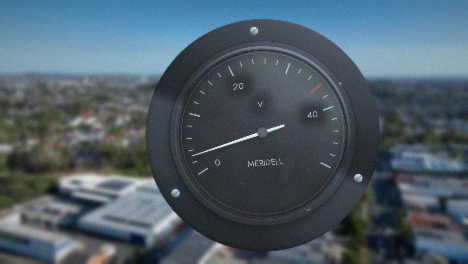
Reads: 3; V
